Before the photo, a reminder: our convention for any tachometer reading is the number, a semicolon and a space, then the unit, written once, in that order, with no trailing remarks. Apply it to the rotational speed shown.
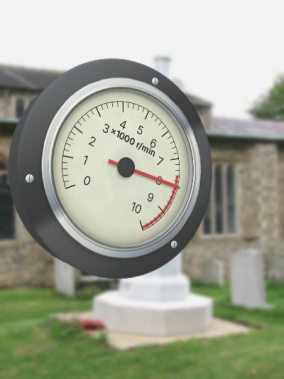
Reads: 8000; rpm
